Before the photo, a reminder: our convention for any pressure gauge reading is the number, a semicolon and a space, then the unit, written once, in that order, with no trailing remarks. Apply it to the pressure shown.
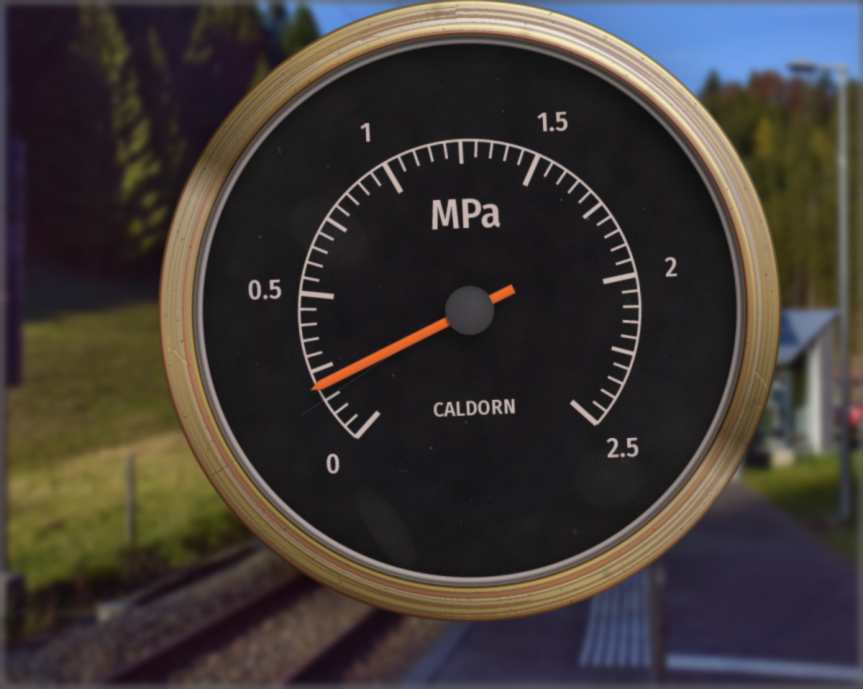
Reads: 0.2; MPa
